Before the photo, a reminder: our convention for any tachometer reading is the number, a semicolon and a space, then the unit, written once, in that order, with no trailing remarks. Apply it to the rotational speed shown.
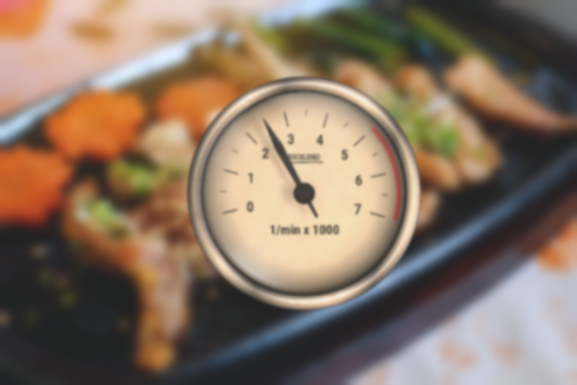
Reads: 2500; rpm
